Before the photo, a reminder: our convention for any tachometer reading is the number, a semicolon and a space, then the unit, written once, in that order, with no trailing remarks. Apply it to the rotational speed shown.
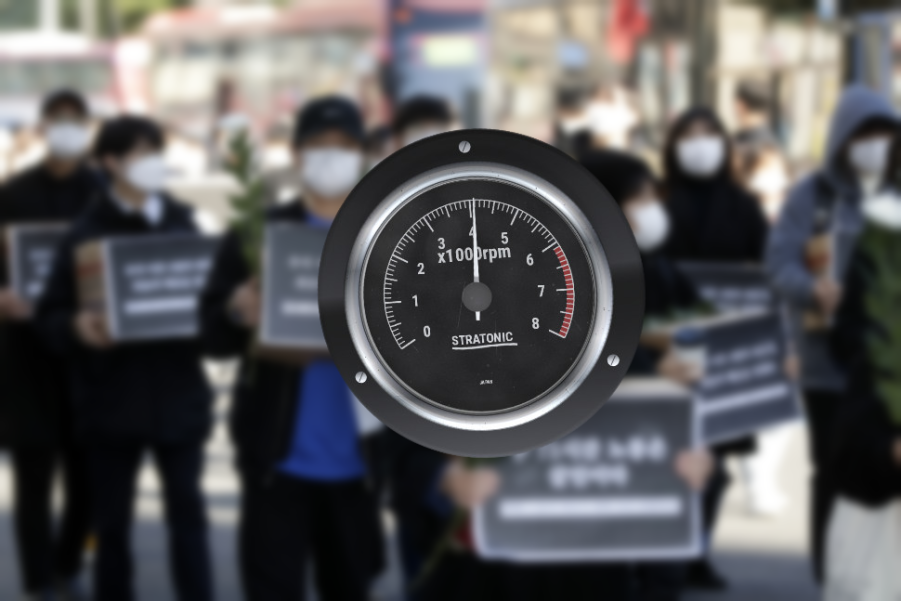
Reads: 4100; rpm
